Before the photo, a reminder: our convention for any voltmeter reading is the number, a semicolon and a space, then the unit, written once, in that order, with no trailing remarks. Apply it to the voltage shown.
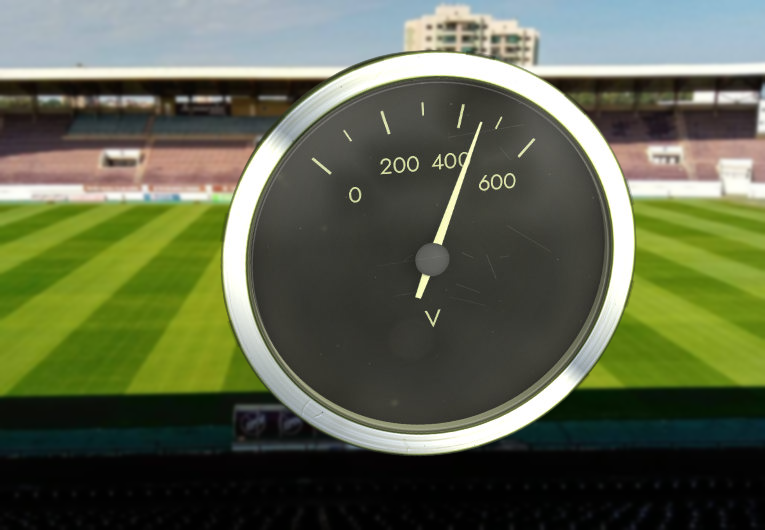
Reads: 450; V
